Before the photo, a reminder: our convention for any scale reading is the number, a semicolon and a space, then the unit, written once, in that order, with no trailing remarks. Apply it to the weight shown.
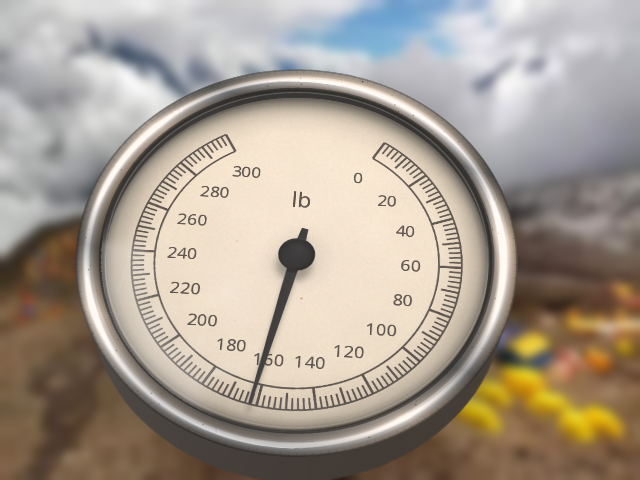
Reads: 162; lb
